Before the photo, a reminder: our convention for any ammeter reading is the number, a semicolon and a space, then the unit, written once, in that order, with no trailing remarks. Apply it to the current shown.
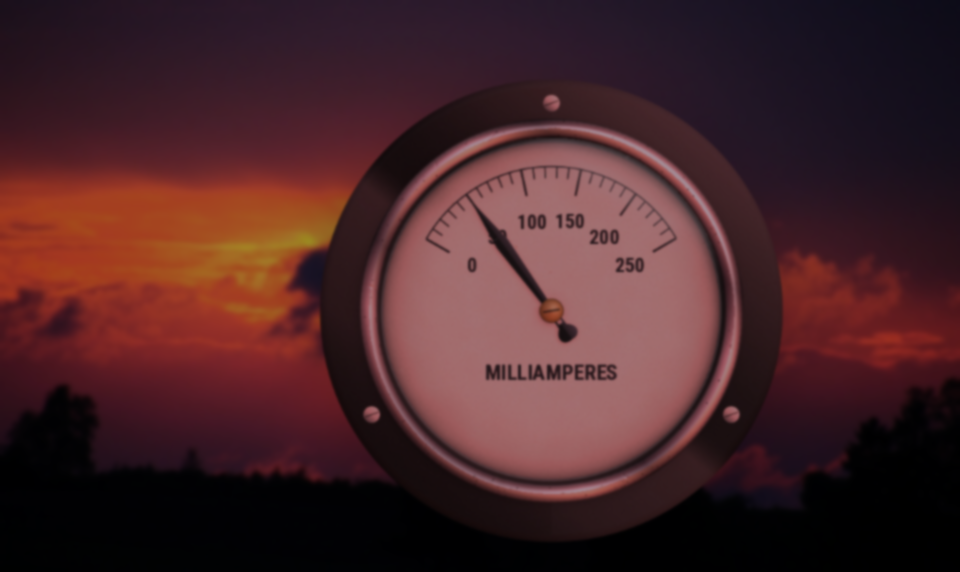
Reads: 50; mA
